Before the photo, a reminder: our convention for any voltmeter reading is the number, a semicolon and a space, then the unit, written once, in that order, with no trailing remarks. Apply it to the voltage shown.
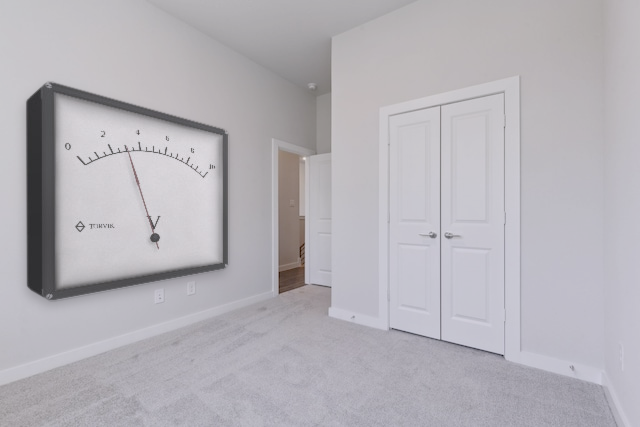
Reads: 3; V
